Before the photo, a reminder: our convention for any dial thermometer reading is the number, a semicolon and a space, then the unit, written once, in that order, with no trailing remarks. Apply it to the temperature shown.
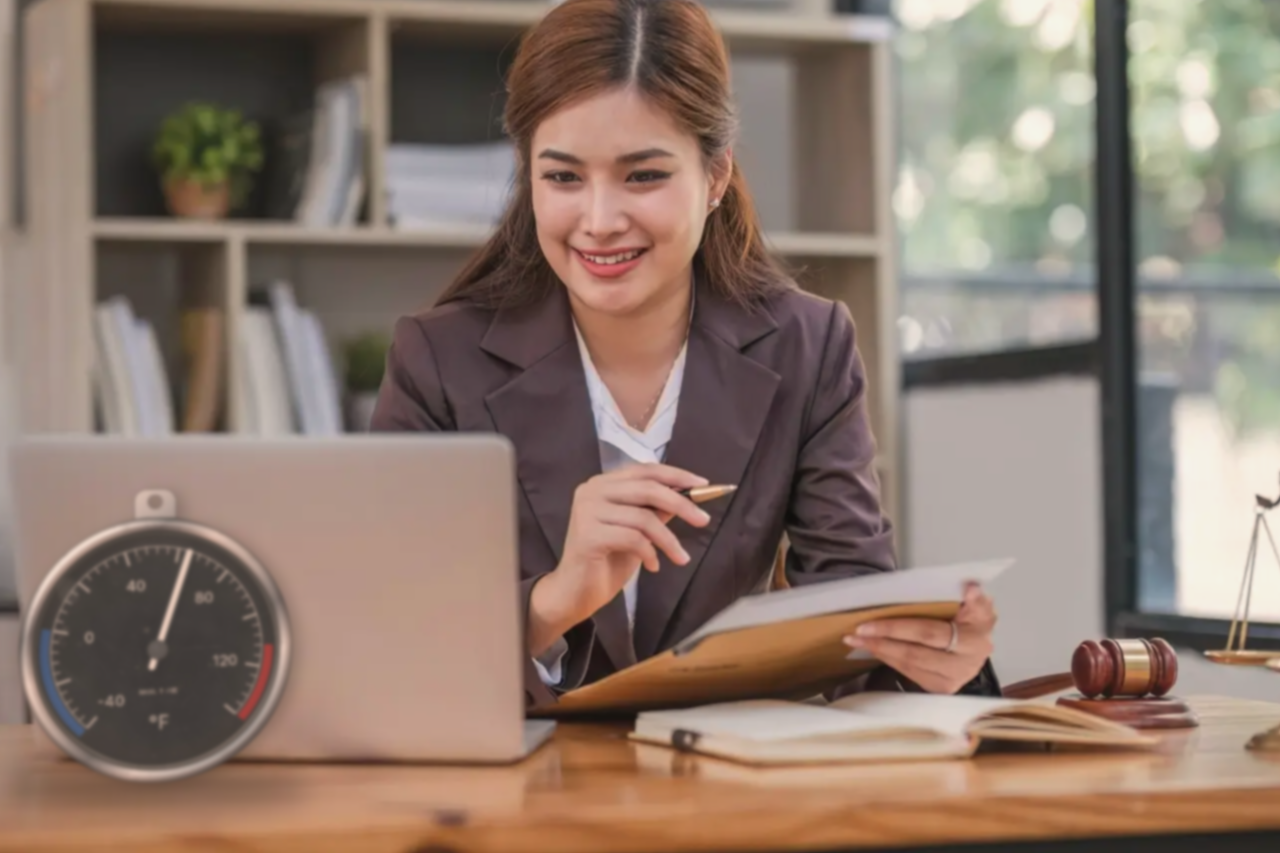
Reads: 64; °F
